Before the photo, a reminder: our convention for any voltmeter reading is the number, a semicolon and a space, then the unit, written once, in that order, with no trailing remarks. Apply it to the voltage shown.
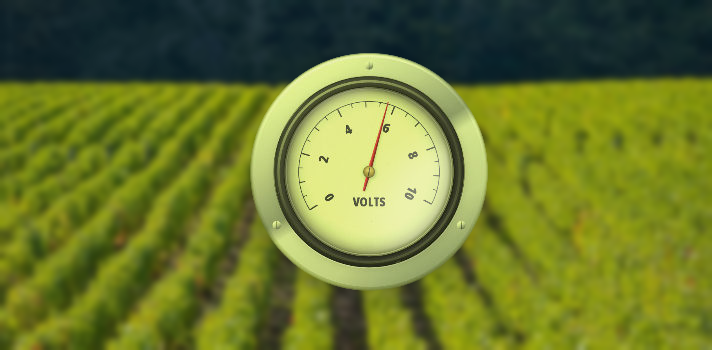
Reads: 5.75; V
